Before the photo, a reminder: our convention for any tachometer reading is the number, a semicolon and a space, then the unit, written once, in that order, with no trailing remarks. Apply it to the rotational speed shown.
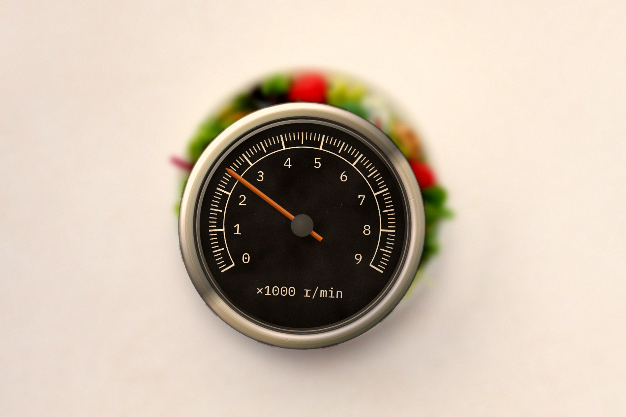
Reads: 2500; rpm
